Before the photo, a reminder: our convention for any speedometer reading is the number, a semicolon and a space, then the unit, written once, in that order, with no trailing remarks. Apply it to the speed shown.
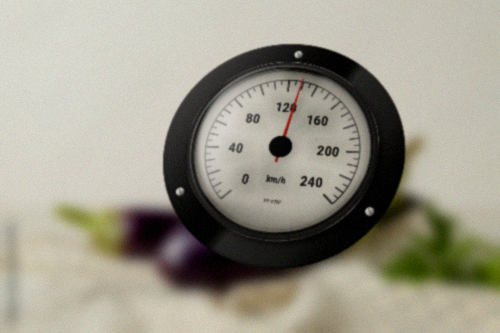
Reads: 130; km/h
